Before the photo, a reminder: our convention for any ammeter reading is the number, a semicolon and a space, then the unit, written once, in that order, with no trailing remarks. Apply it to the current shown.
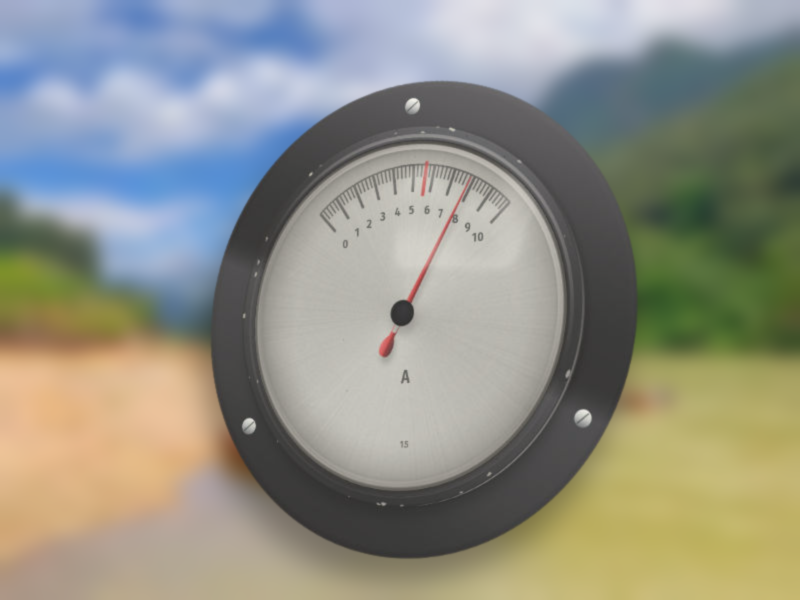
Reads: 8; A
